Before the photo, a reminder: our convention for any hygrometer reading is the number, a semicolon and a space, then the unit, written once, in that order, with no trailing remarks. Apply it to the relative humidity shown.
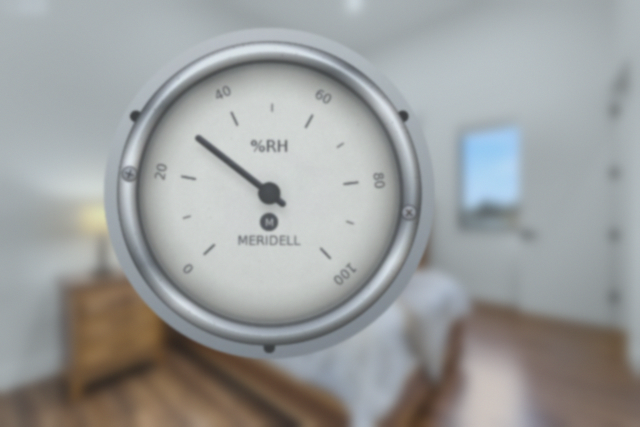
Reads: 30; %
